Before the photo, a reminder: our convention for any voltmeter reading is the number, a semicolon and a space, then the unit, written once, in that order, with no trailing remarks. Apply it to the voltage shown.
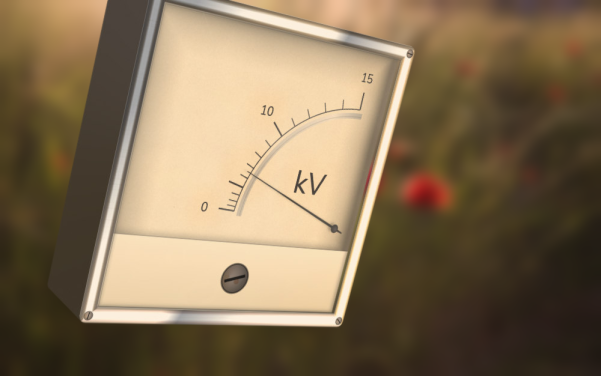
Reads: 6.5; kV
